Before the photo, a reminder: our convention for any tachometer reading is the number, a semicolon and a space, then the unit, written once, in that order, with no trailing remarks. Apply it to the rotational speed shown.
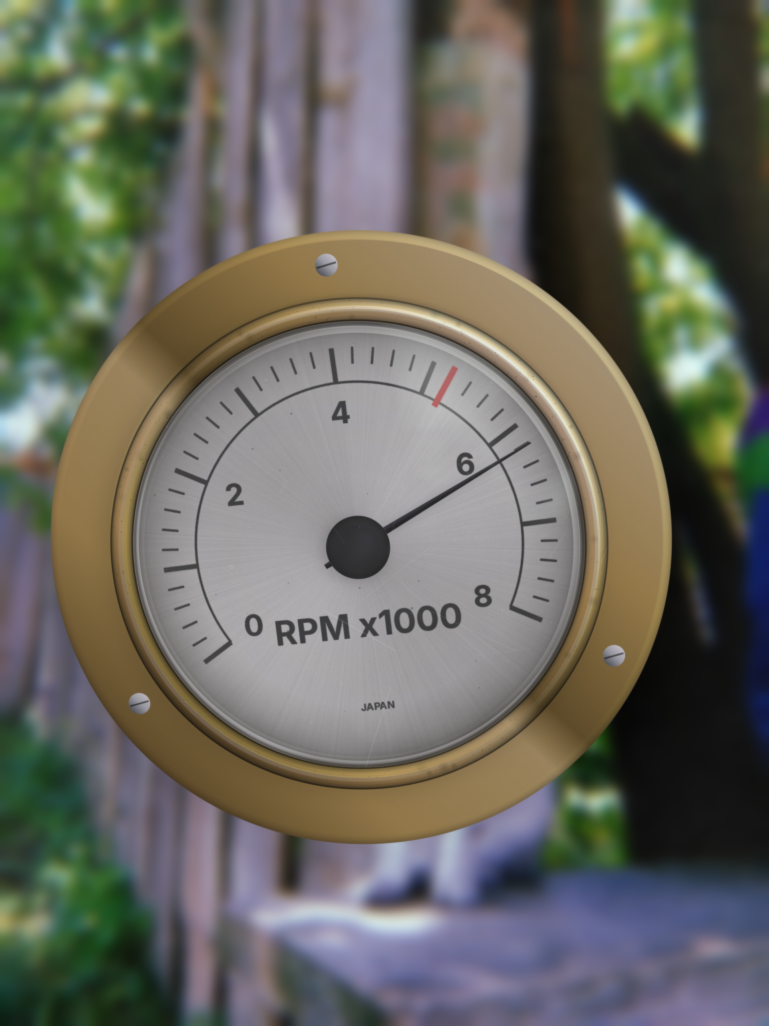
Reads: 6200; rpm
